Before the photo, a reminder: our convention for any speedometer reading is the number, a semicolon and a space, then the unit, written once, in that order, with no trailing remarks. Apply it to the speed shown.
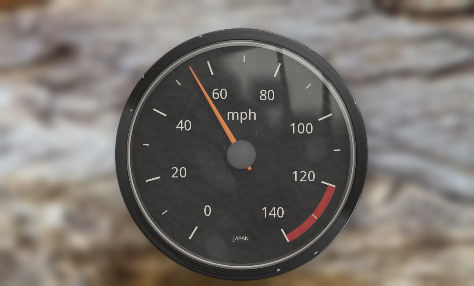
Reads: 55; mph
